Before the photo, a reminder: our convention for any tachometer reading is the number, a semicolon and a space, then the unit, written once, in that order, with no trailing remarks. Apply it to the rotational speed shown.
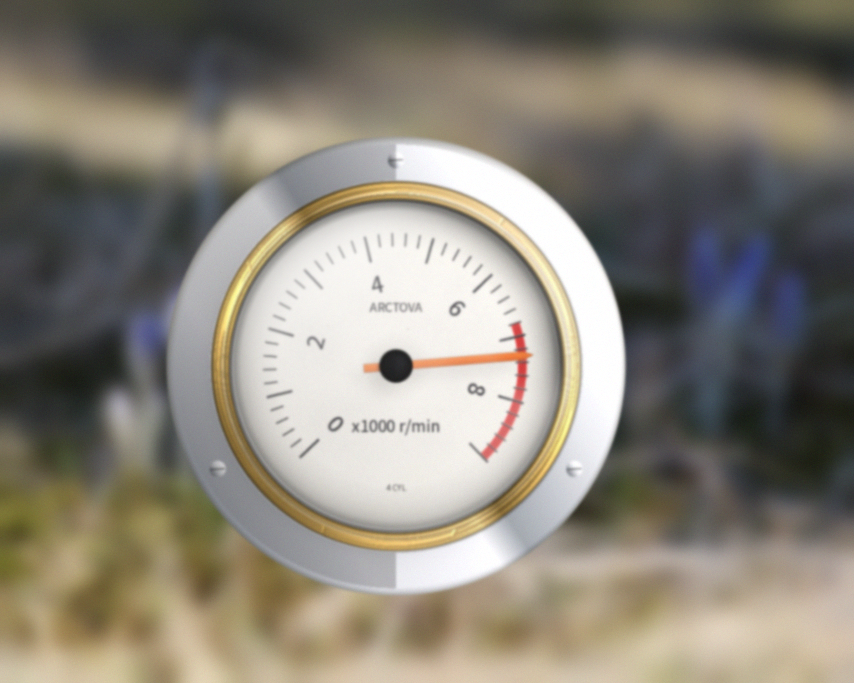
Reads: 7300; rpm
